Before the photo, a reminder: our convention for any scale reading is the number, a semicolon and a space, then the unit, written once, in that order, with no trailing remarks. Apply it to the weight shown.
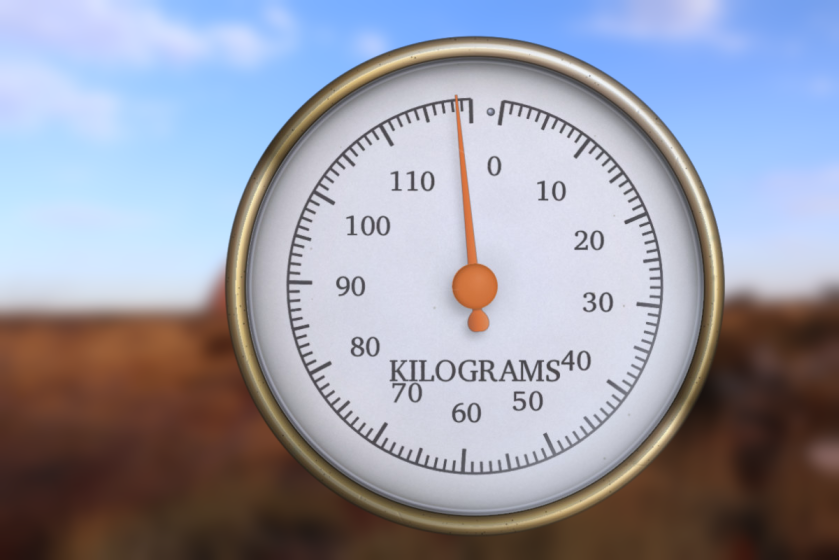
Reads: 118.5; kg
